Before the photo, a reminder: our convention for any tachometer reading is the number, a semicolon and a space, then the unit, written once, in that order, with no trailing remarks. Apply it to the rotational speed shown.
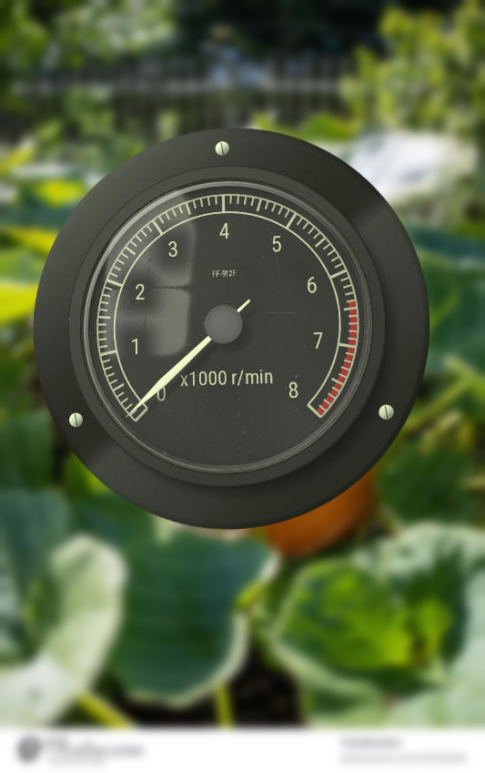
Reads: 100; rpm
